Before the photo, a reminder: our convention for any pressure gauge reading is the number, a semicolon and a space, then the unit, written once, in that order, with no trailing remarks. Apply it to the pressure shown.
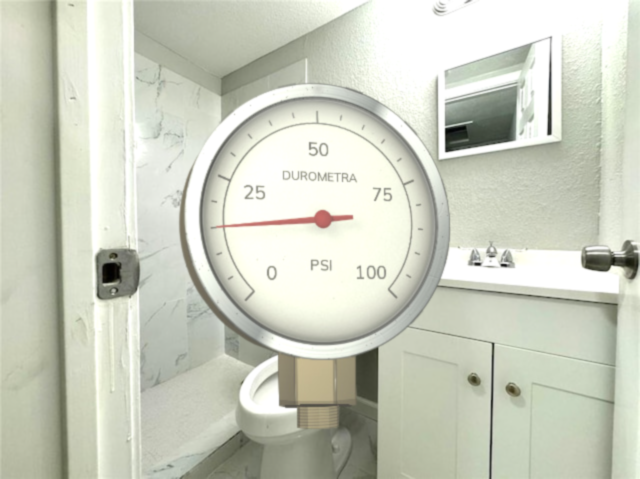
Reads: 15; psi
